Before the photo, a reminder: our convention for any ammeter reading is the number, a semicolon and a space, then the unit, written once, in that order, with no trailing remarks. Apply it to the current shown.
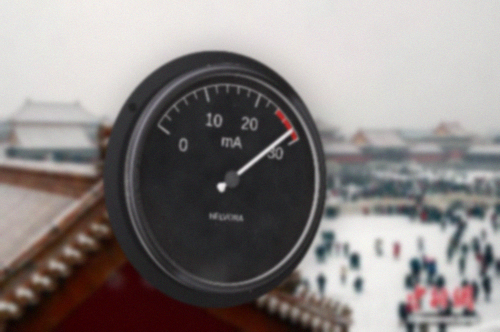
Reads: 28; mA
